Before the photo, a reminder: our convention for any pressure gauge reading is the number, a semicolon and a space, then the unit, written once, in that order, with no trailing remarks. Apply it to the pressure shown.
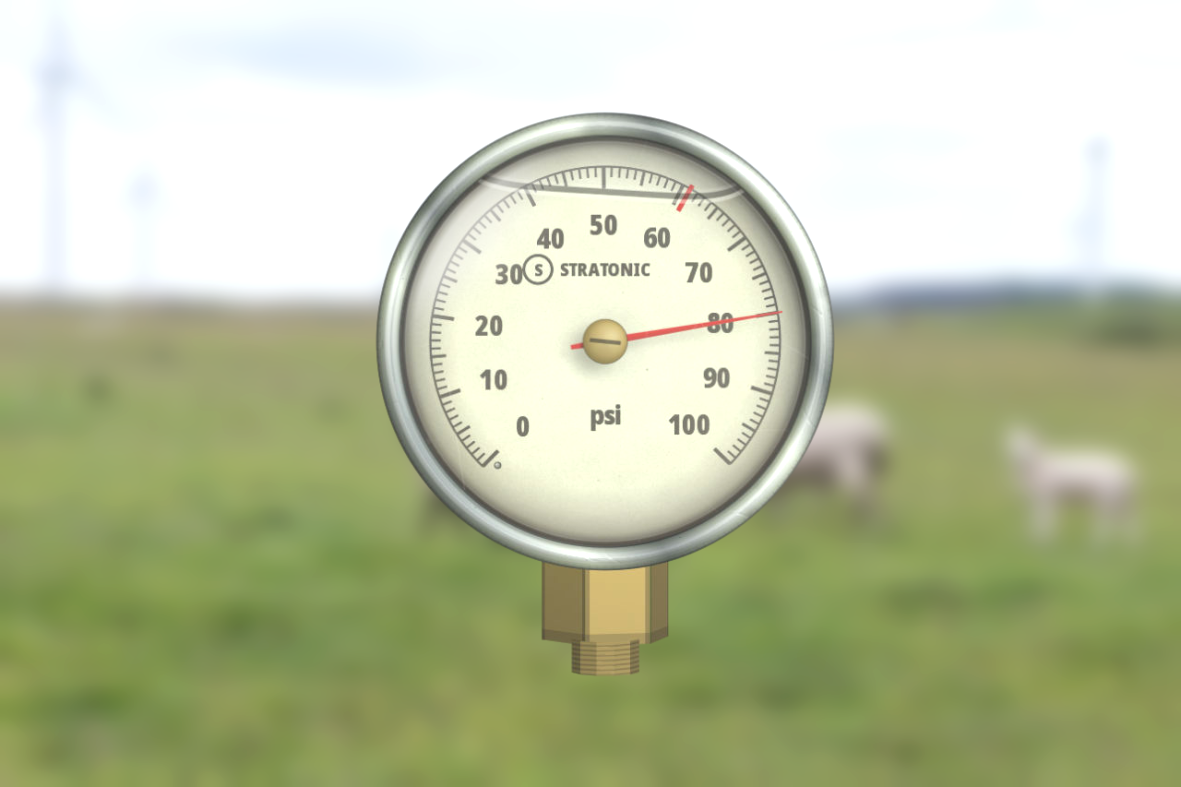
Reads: 80; psi
